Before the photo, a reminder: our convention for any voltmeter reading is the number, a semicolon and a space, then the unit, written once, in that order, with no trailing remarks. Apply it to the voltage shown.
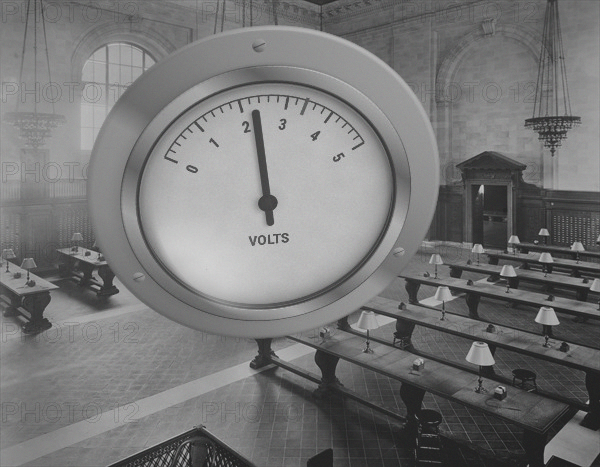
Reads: 2.3; V
